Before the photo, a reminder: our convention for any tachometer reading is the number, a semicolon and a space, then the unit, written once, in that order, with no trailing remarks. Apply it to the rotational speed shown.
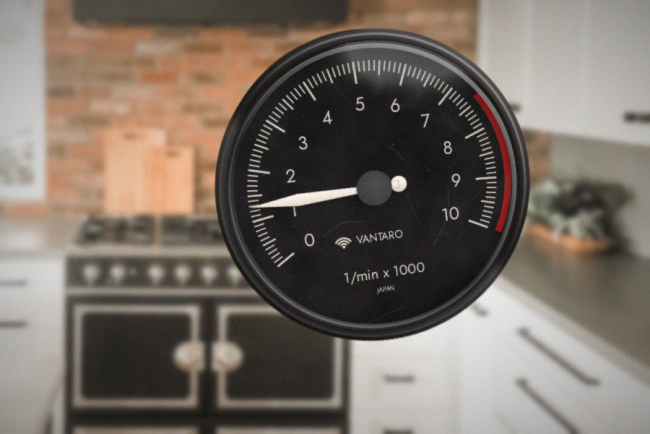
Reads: 1300; rpm
